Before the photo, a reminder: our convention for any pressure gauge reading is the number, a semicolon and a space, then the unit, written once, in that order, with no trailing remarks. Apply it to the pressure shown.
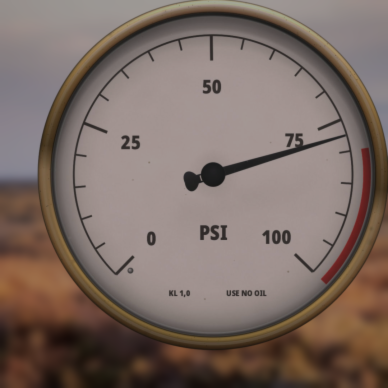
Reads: 77.5; psi
